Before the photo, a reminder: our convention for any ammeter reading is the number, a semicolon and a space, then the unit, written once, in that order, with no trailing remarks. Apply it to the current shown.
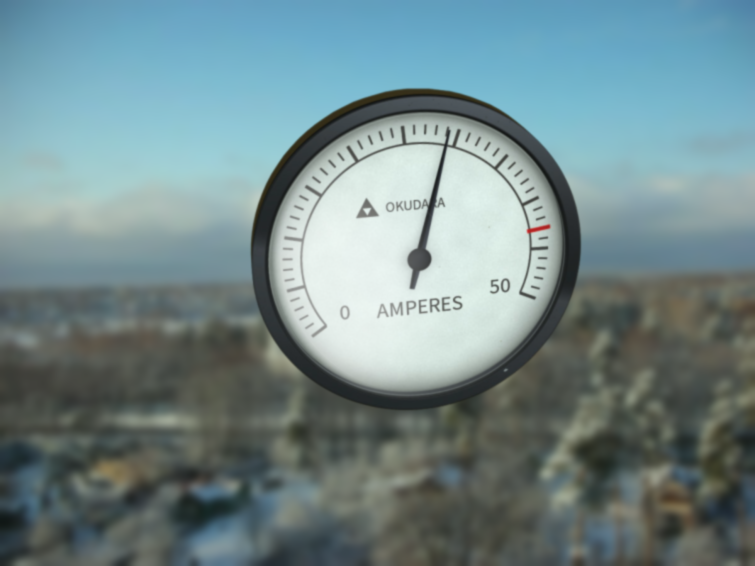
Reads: 29; A
